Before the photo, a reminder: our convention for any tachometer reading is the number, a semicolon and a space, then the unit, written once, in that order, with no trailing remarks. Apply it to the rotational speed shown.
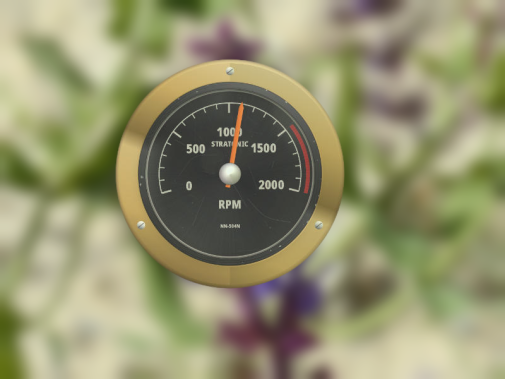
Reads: 1100; rpm
